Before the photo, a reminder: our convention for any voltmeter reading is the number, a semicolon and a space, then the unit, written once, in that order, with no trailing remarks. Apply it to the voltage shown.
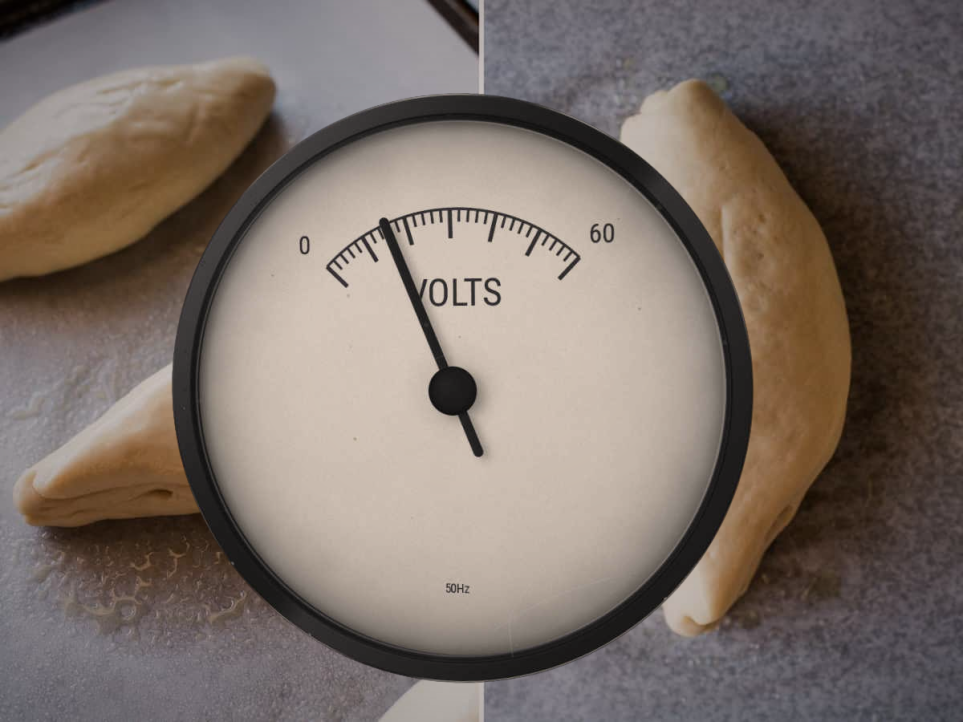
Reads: 16; V
